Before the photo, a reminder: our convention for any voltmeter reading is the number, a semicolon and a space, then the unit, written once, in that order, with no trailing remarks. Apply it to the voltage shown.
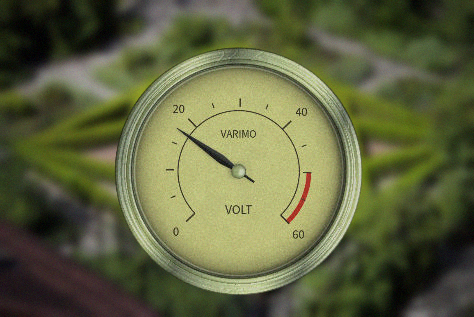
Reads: 17.5; V
